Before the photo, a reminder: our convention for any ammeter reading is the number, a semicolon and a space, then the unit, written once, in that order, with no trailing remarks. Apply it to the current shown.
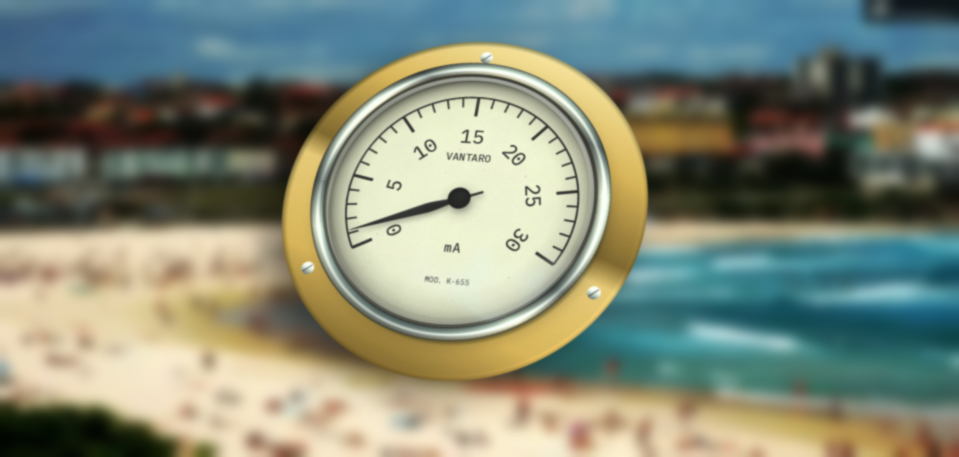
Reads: 1; mA
